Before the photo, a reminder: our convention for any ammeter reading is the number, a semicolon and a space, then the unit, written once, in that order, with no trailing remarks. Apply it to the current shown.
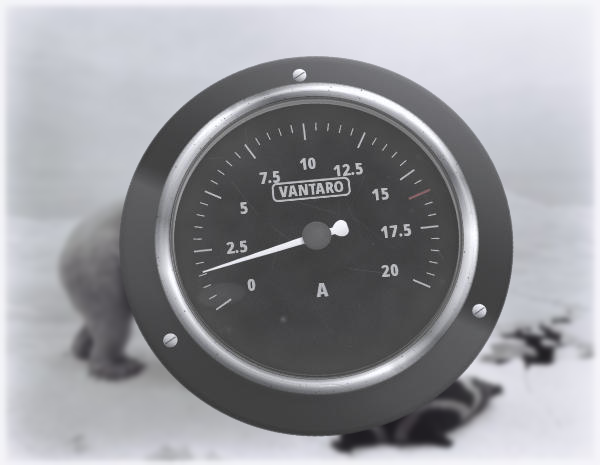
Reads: 1.5; A
